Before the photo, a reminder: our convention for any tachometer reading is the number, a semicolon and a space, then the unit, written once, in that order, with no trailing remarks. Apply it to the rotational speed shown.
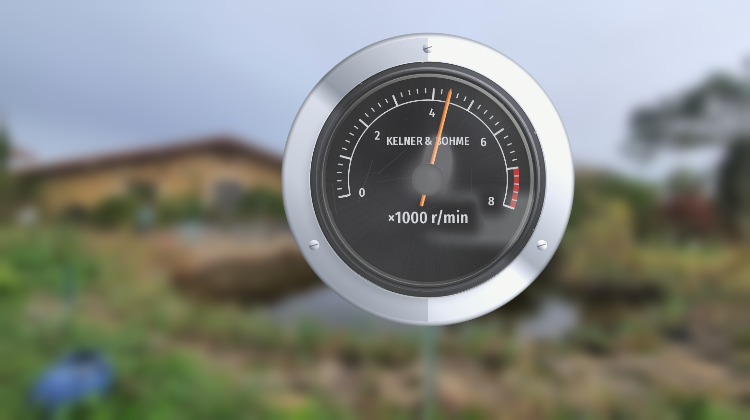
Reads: 4400; rpm
